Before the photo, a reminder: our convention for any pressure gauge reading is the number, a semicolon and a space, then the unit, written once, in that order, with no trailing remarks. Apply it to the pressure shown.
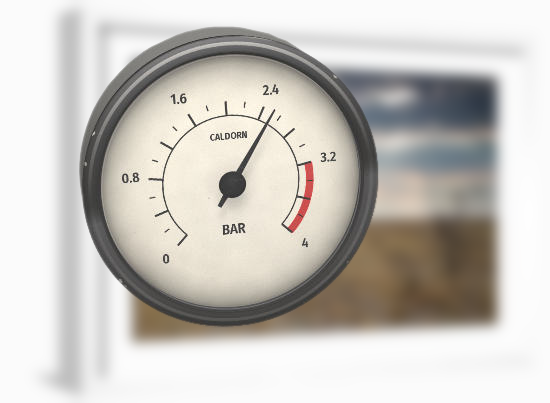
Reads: 2.5; bar
